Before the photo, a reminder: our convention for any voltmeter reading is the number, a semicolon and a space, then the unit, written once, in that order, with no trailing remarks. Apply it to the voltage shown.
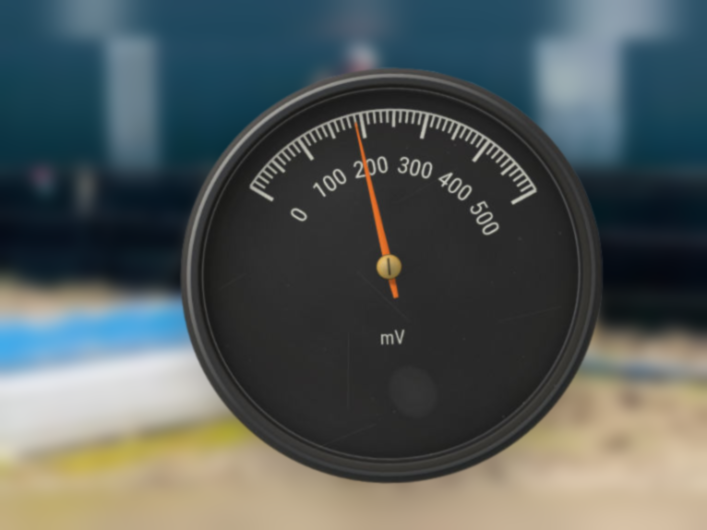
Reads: 190; mV
